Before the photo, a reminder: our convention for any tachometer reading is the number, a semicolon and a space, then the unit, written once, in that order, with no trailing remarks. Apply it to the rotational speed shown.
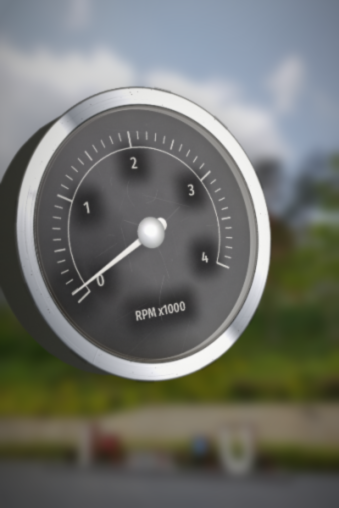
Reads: 100; rpm
